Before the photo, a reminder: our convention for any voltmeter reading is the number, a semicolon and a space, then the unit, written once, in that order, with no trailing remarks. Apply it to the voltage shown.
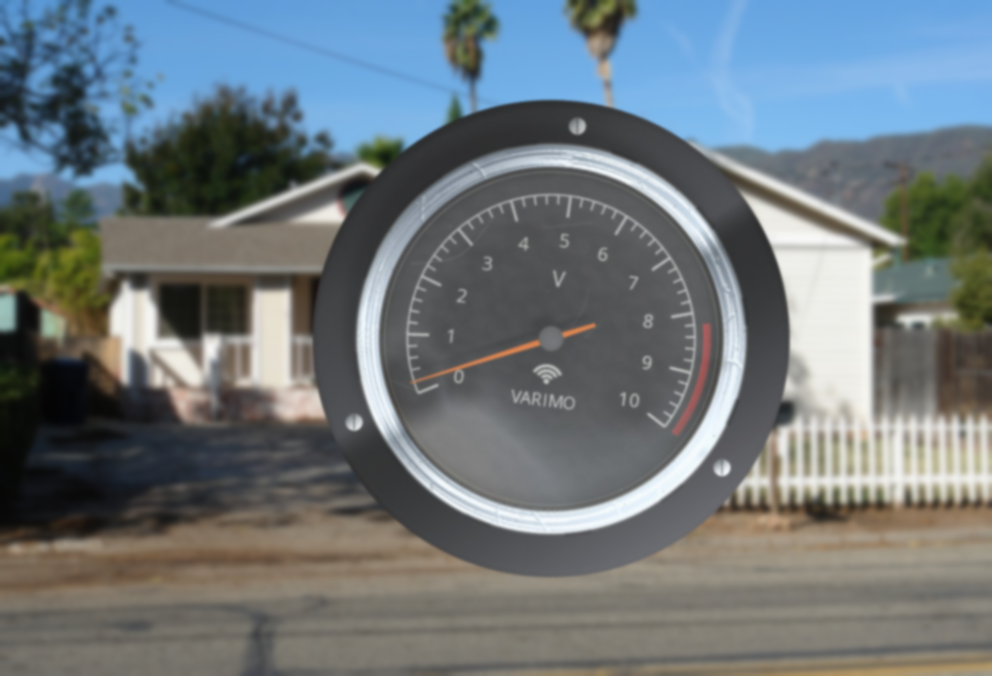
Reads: 0.2; V
